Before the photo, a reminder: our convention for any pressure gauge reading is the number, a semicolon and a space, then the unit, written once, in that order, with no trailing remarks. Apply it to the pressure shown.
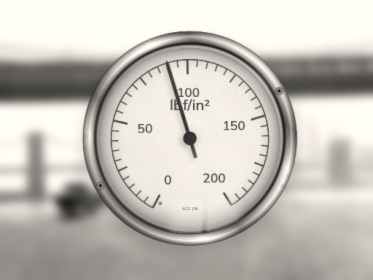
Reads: 90; psi
